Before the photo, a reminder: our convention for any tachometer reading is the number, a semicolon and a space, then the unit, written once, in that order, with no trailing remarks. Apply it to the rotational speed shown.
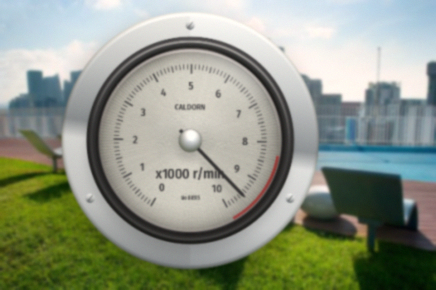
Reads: 9500; rpm
